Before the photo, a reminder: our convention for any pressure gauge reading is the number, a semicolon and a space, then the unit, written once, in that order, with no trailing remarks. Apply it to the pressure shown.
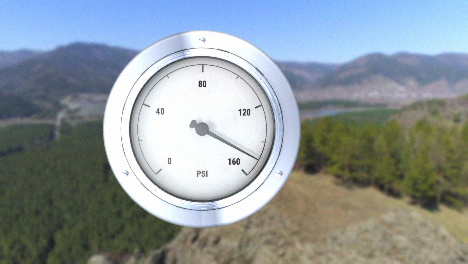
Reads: 150; psi
